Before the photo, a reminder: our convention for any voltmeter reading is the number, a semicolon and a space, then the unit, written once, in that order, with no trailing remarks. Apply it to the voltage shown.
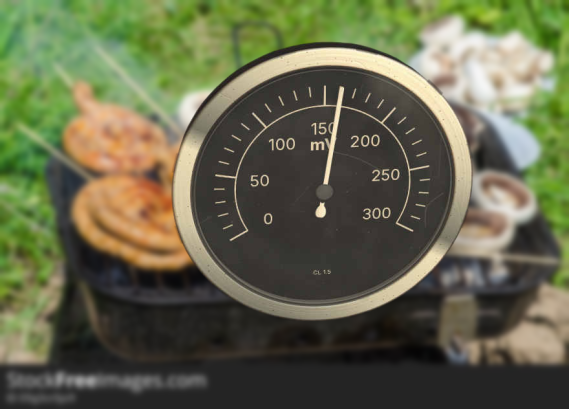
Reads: 160; mV
